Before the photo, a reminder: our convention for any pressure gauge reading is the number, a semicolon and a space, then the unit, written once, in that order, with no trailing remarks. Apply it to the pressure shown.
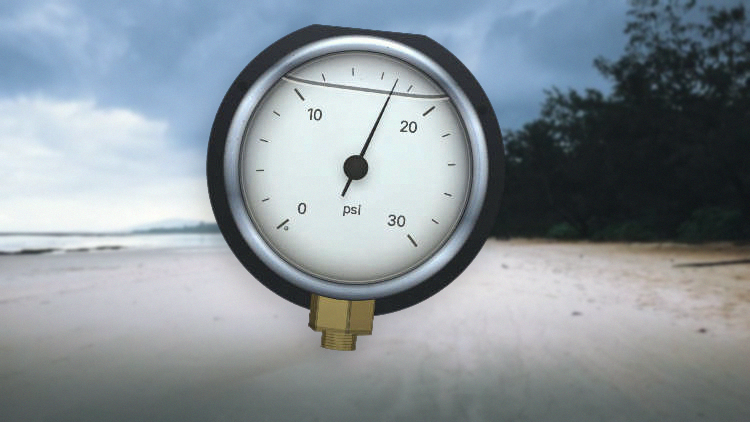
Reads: 17; psi
